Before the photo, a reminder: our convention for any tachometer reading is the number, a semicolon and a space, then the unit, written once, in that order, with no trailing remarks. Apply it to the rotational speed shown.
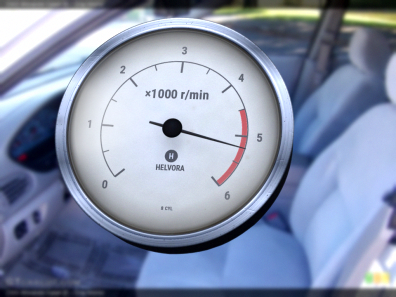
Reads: 5250; rpm
